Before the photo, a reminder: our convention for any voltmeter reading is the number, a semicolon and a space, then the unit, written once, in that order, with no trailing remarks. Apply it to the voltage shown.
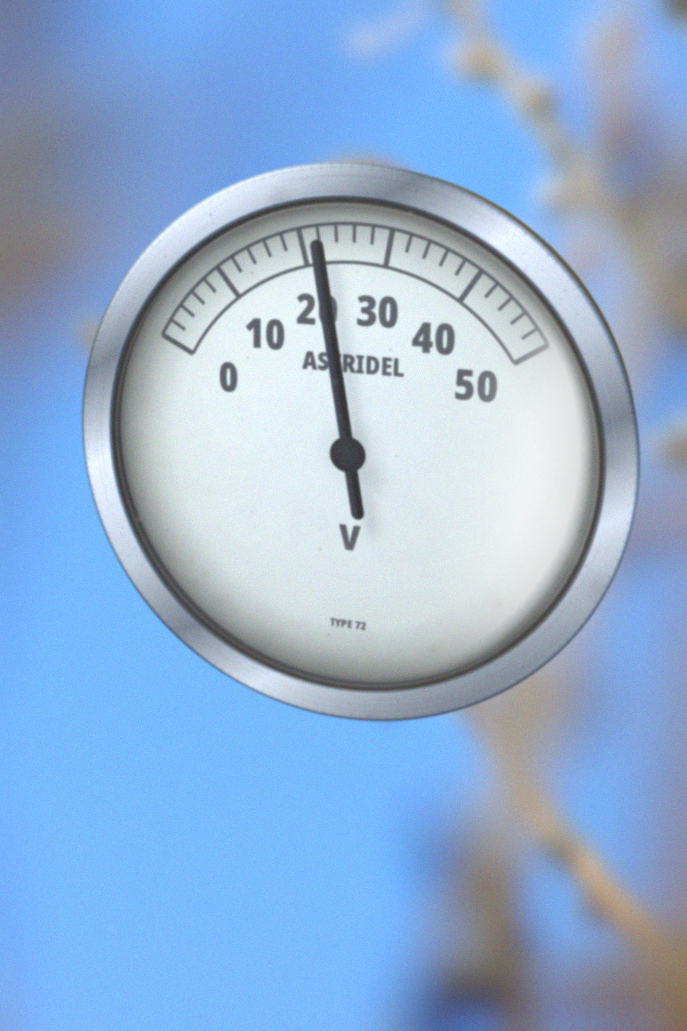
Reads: 22; V
